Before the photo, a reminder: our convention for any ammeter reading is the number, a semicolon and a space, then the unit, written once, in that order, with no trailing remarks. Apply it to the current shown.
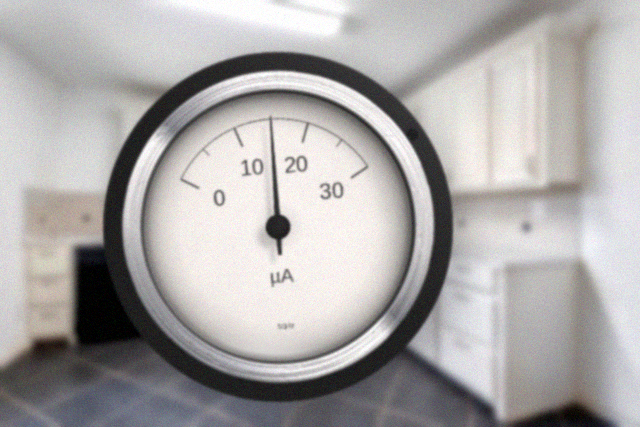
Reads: 15; µA
